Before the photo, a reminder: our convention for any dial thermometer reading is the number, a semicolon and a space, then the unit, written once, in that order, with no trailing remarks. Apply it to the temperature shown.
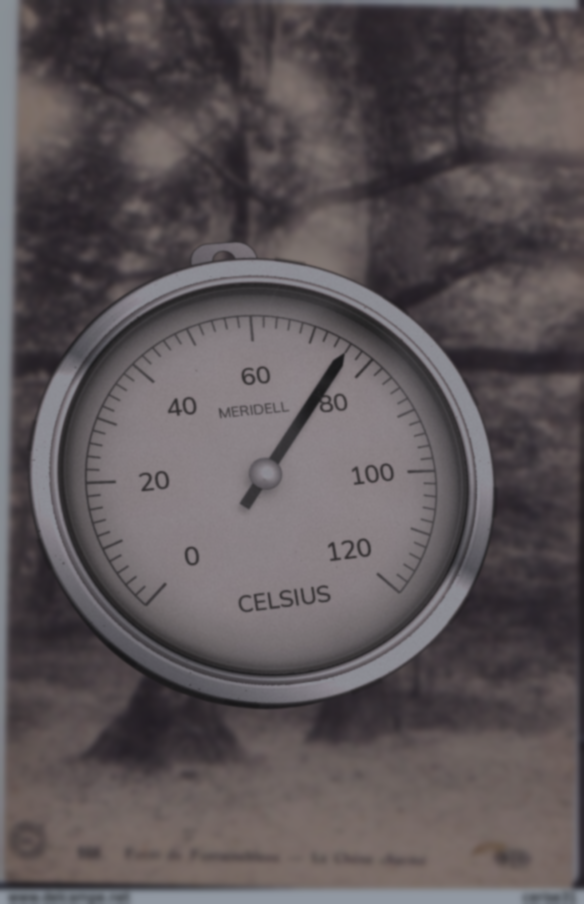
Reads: 76; °C
